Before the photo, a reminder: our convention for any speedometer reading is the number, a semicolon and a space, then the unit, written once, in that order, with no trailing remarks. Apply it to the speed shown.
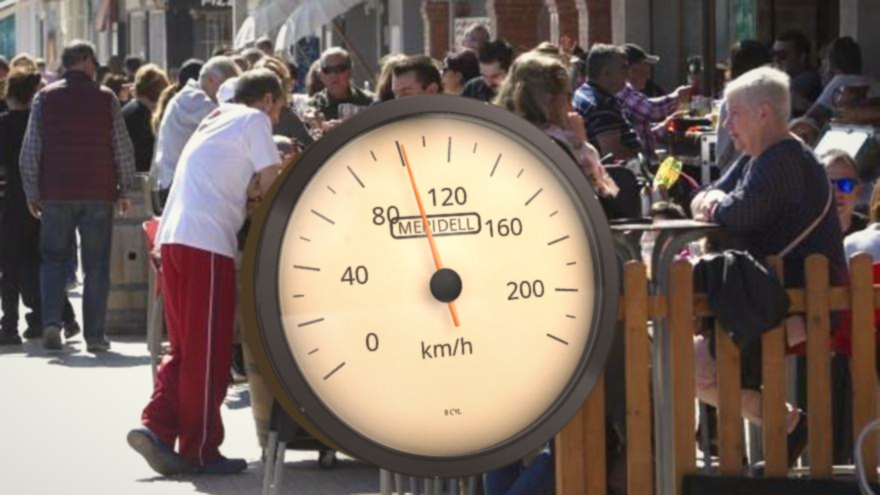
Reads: 100; km/h
